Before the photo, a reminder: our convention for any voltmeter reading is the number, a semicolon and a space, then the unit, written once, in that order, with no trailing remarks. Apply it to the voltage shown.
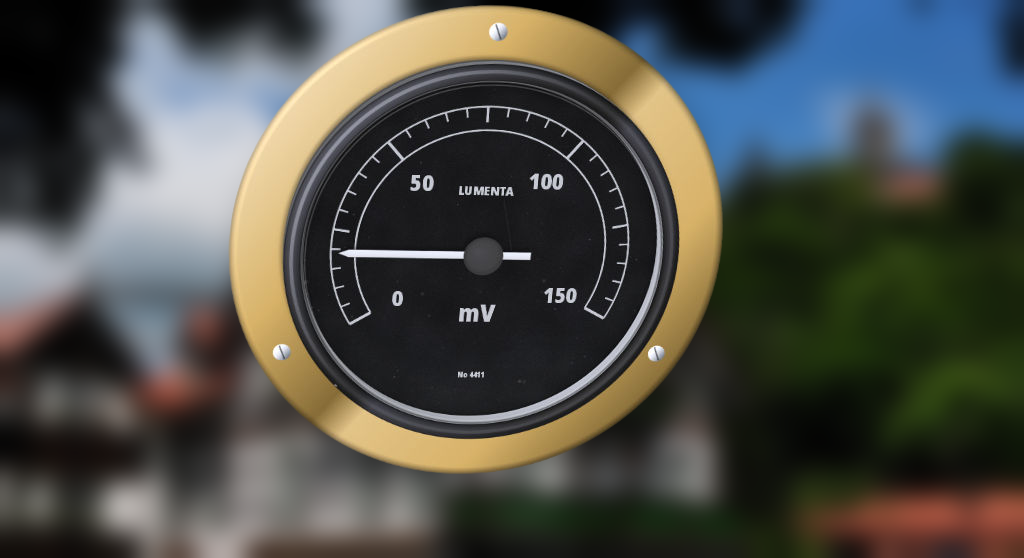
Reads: 20; mV
